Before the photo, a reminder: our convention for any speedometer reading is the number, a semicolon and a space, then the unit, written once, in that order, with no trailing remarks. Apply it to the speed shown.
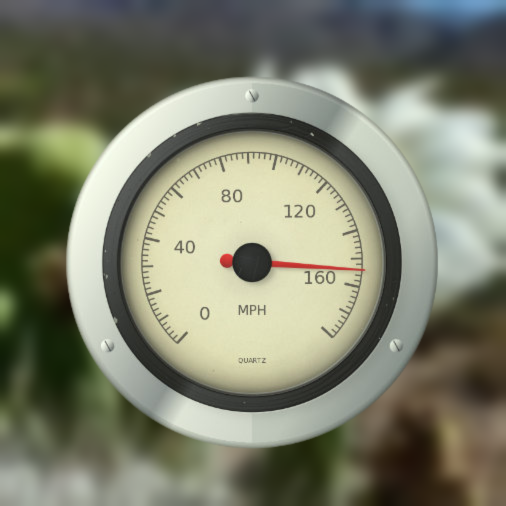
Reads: 154; mph
